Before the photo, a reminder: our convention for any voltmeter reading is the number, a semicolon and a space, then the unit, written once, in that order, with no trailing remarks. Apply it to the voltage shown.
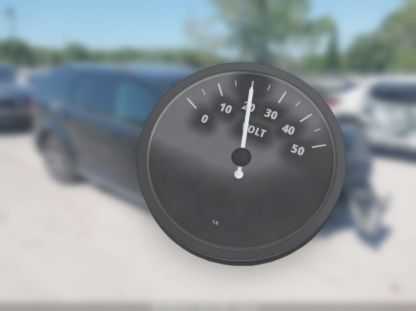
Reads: 20; V
